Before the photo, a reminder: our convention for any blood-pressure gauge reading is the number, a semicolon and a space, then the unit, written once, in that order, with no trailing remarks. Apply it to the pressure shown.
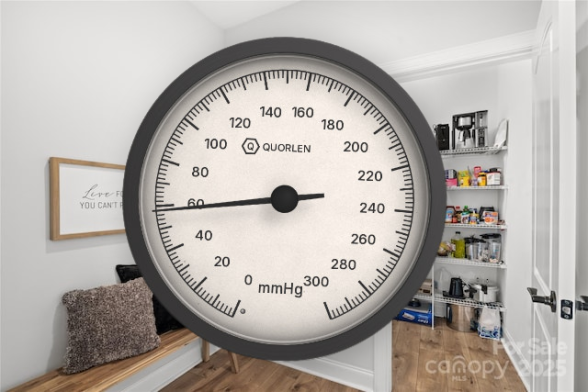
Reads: 58; mmHg
